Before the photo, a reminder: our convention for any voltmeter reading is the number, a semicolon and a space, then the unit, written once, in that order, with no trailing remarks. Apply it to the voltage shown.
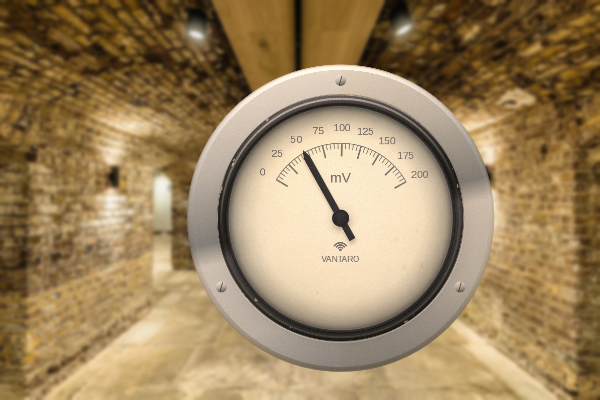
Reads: 50; mV
